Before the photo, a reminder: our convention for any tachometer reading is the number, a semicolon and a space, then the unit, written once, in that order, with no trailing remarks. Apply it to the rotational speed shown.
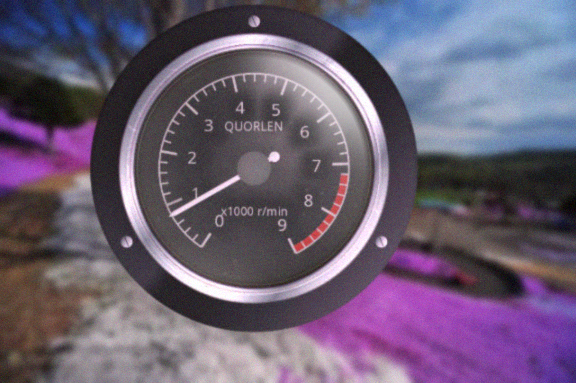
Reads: 800; rpm
